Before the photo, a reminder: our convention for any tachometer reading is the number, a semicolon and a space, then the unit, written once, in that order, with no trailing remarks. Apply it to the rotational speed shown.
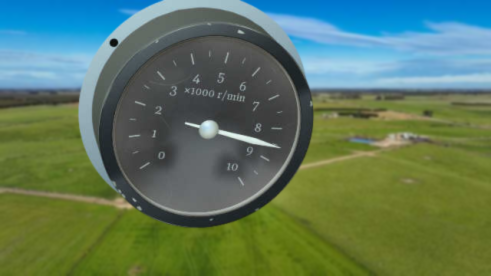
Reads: 8500; rpm
